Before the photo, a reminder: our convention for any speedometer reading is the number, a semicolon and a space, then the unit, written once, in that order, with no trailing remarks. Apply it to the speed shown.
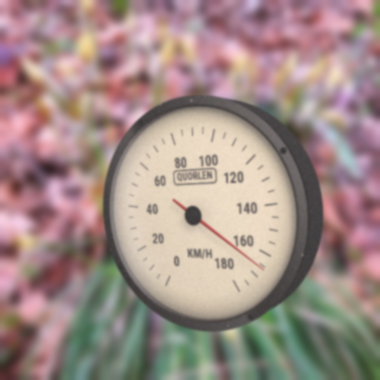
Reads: 165; km/h
